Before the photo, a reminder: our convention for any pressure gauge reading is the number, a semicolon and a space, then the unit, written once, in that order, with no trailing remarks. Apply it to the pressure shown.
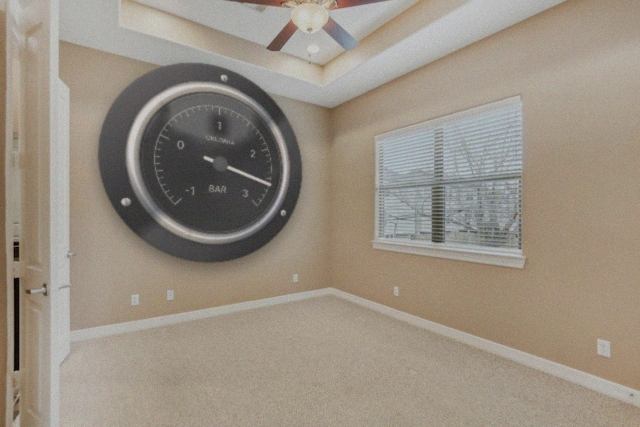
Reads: 2.6; bar
